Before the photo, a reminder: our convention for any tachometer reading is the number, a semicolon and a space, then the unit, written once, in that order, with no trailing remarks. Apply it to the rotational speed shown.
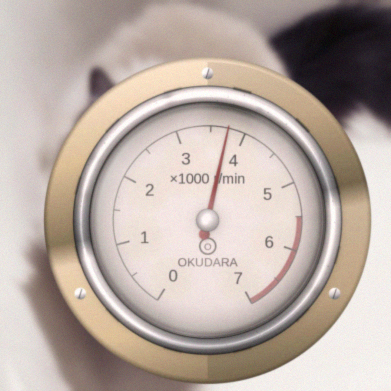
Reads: 3750; rpm
